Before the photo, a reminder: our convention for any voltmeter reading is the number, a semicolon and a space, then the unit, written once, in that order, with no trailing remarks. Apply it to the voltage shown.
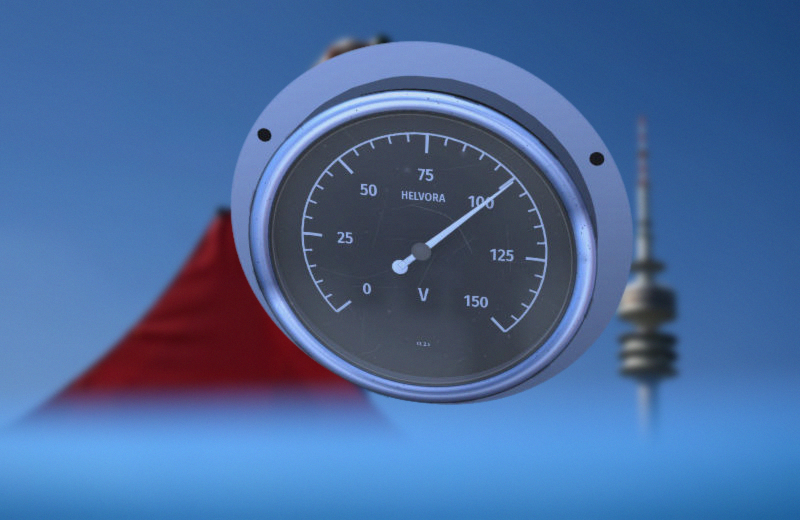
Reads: 100; V
